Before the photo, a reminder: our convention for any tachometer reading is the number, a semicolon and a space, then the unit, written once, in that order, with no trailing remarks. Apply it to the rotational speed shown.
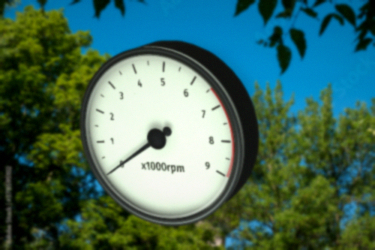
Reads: 0; rpm
